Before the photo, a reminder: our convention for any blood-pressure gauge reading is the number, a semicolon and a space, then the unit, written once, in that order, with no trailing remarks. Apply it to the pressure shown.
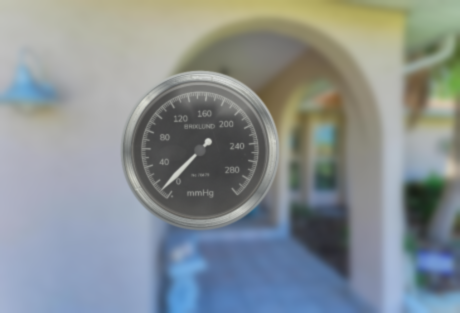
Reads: 10; mmHg
